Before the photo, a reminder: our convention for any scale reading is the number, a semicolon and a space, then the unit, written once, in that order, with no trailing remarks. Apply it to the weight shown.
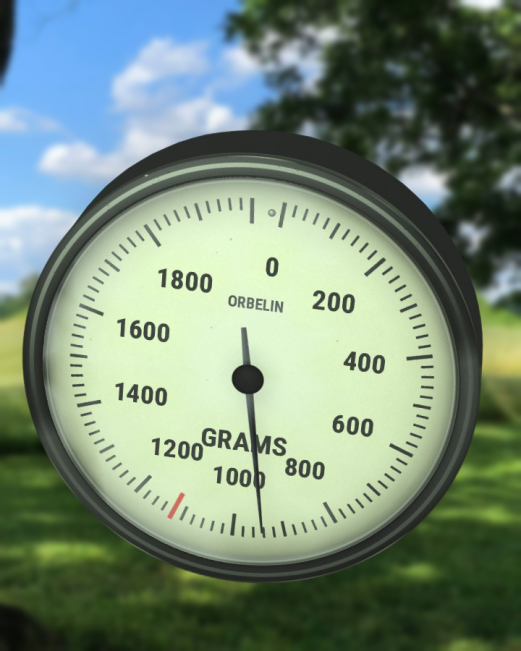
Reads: 940; g
